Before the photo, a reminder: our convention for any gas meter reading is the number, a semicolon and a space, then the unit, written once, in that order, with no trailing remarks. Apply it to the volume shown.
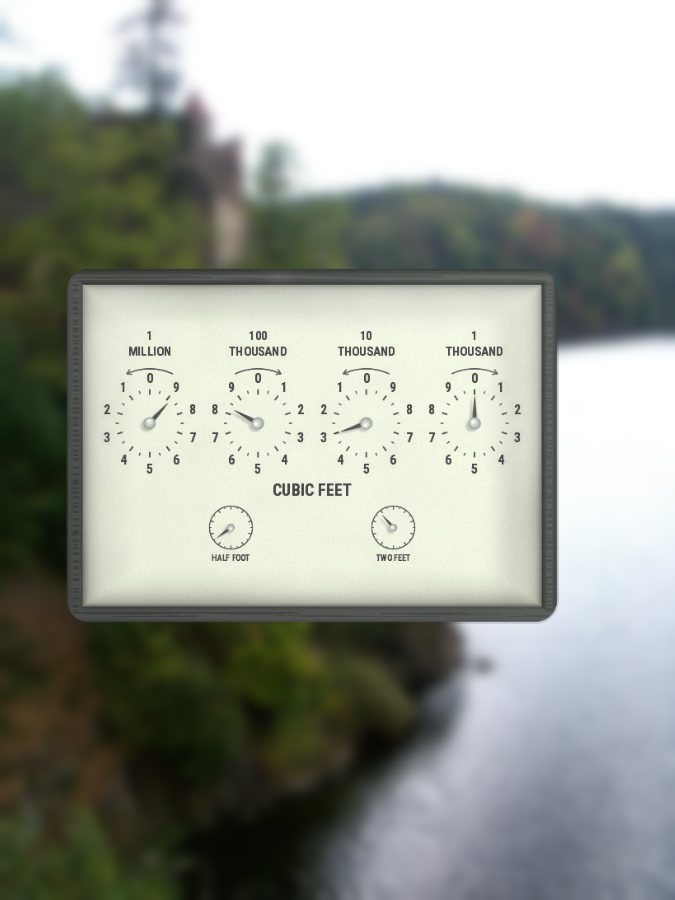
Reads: 883000; ft³
